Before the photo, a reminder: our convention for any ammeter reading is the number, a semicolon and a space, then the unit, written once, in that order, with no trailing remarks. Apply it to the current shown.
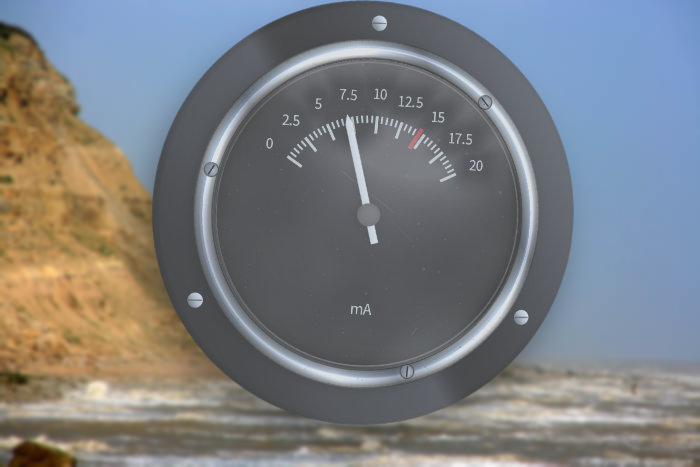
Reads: 7; mA
